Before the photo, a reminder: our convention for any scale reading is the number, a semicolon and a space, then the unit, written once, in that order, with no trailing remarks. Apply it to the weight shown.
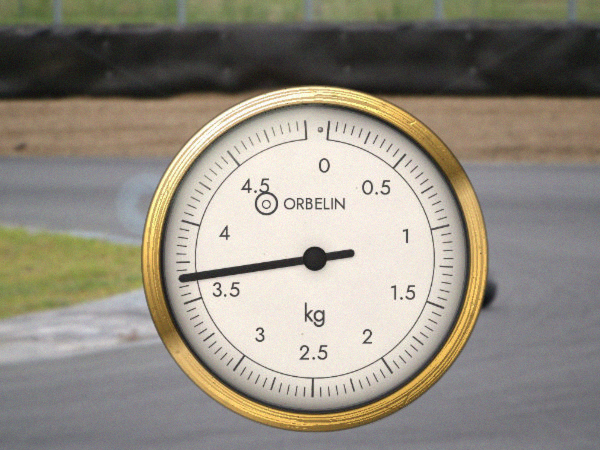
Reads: 3.65; kg
